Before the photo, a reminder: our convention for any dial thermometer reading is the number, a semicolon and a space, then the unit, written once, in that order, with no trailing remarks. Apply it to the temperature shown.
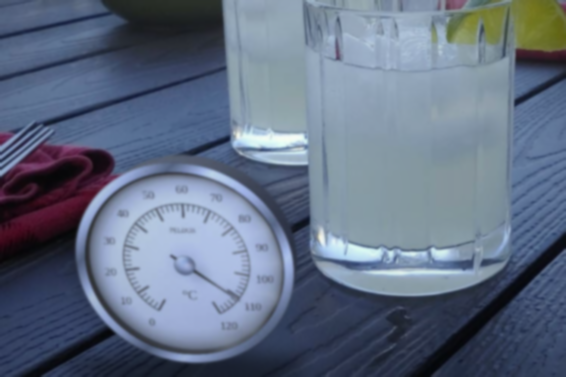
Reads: 110; °C
